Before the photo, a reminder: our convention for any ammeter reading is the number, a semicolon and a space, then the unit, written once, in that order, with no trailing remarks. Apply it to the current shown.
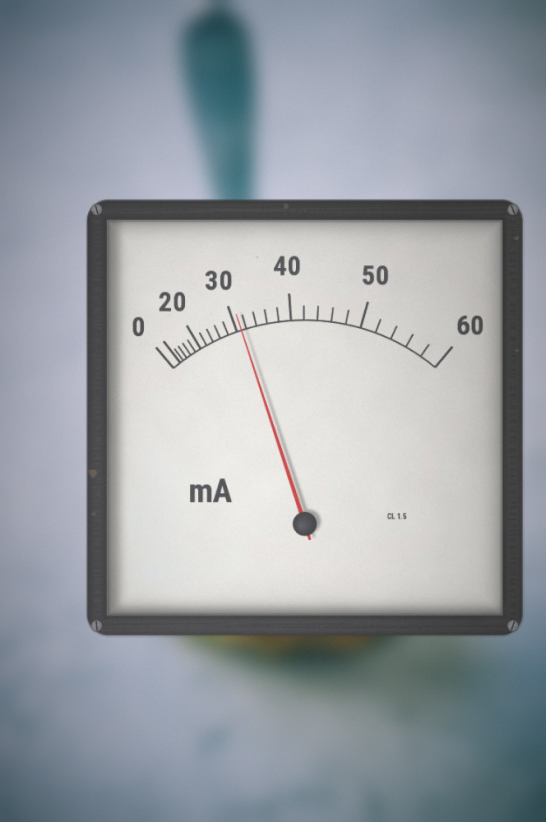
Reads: 31; mA
